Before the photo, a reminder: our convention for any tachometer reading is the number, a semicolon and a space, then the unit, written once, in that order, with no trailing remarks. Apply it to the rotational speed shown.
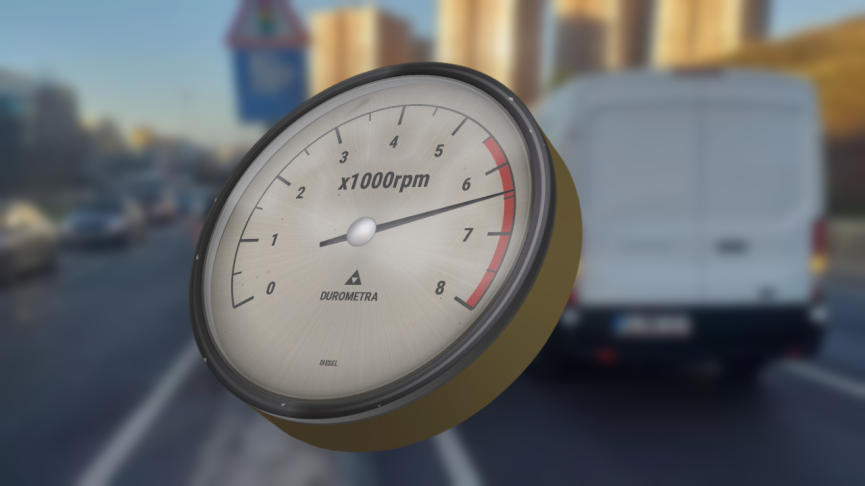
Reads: 6500; rpm
